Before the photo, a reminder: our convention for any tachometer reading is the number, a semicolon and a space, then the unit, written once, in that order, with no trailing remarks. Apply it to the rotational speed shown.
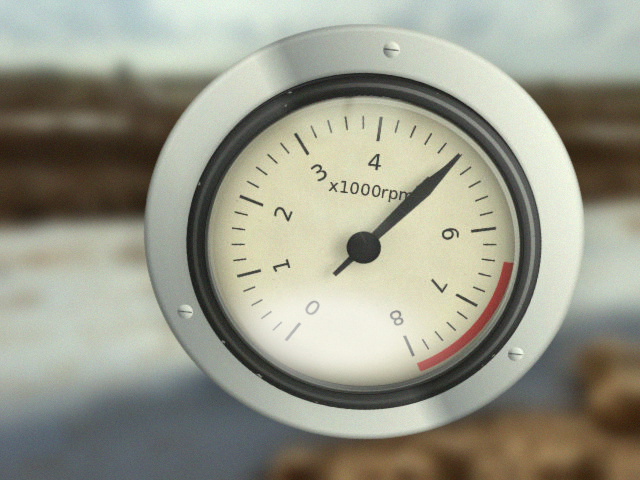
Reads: 5000; rpm
